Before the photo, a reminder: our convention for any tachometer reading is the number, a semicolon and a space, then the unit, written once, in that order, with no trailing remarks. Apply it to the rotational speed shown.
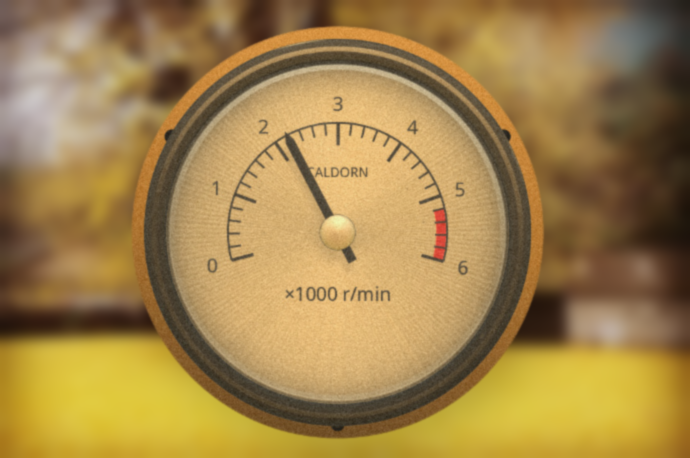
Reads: 2200; rpm
